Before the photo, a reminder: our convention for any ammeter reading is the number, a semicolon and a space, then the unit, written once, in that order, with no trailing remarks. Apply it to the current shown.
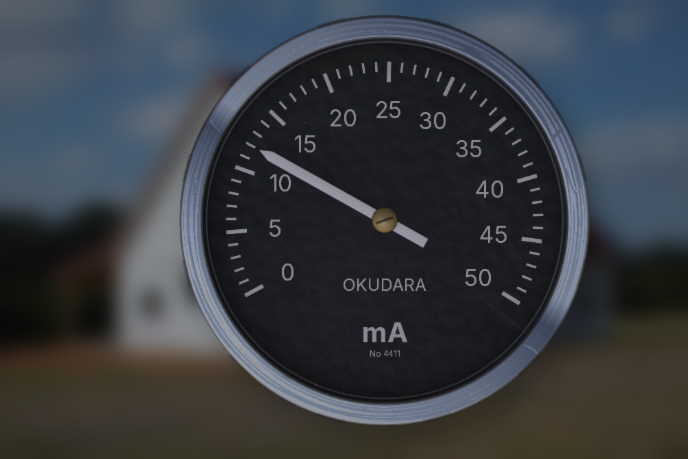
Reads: 12; mA
